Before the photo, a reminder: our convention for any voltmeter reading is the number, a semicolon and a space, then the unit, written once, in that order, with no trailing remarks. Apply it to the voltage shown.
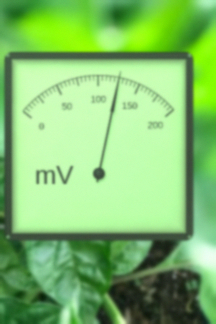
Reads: 125; mV
